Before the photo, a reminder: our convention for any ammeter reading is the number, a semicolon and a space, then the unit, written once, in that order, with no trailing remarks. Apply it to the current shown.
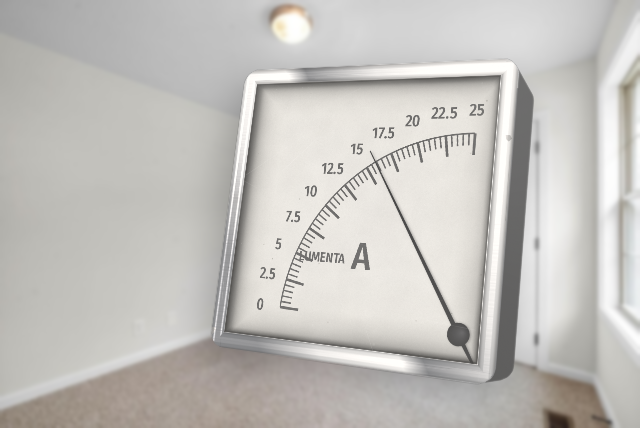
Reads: 16; A
